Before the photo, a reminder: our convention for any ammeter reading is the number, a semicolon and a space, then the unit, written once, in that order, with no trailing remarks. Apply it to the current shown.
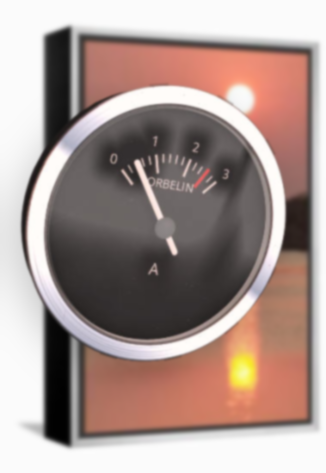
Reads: 0.4; A
